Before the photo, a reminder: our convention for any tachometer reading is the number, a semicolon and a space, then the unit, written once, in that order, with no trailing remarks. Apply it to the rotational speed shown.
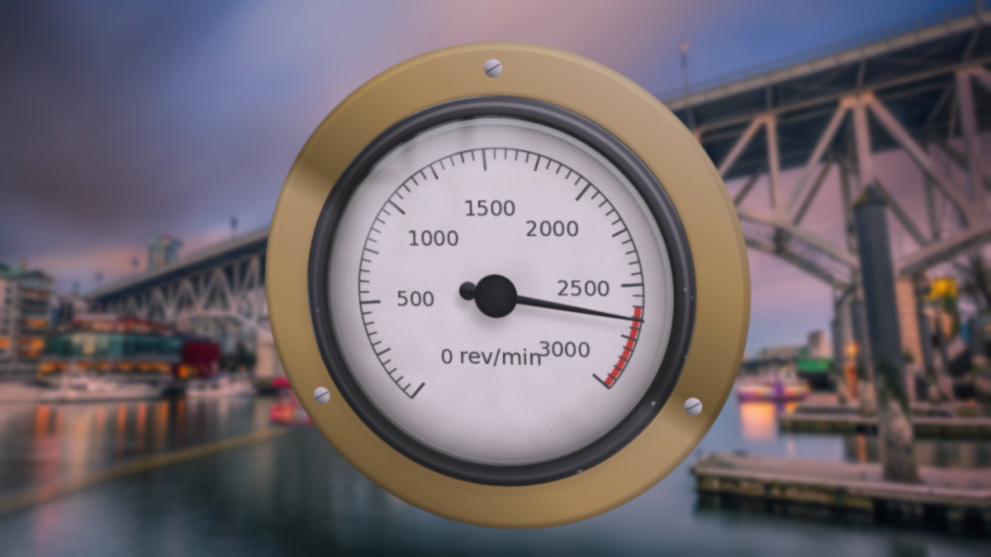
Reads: 2650; rpm
